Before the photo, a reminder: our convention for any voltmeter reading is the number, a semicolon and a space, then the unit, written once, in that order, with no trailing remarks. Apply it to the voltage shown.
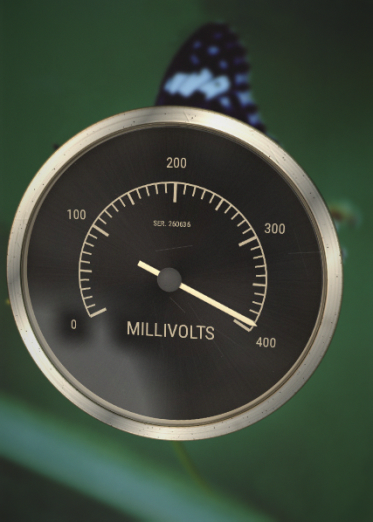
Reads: 390; mV
